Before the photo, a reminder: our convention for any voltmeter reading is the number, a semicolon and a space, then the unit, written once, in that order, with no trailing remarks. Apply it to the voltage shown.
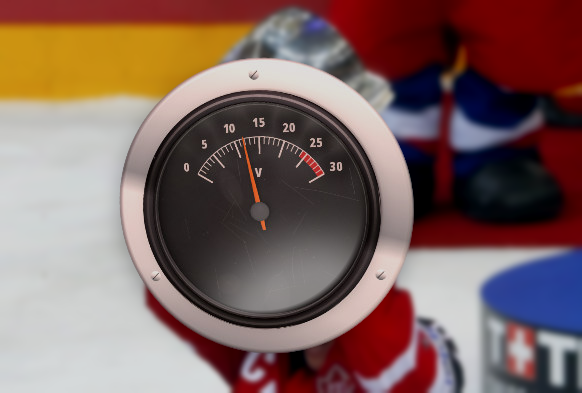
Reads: 12; V
